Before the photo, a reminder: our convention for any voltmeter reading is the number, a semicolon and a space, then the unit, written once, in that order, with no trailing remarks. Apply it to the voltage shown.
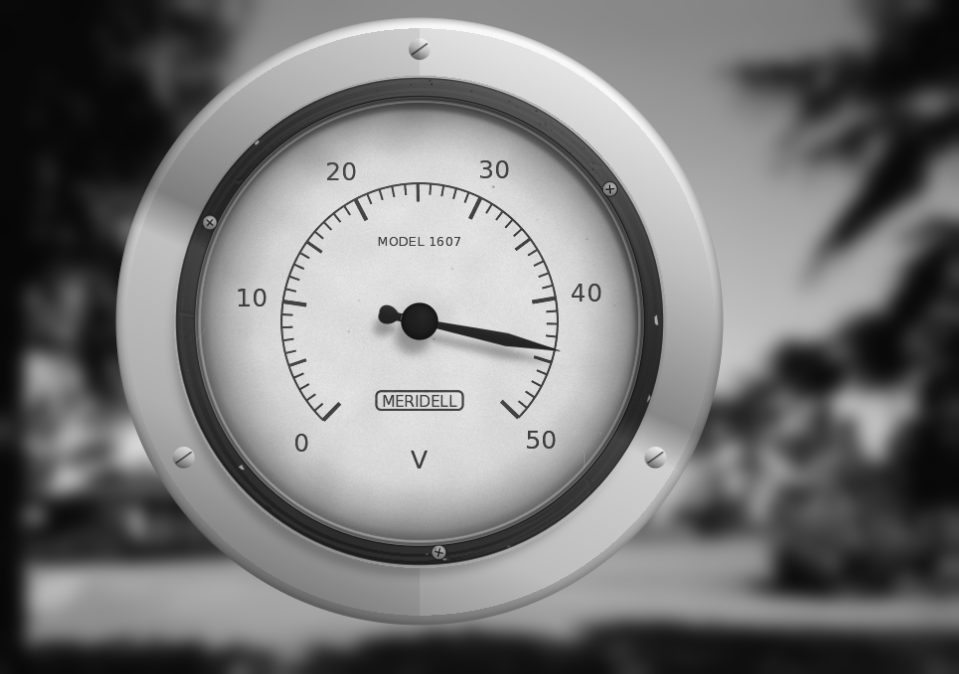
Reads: 44; V
